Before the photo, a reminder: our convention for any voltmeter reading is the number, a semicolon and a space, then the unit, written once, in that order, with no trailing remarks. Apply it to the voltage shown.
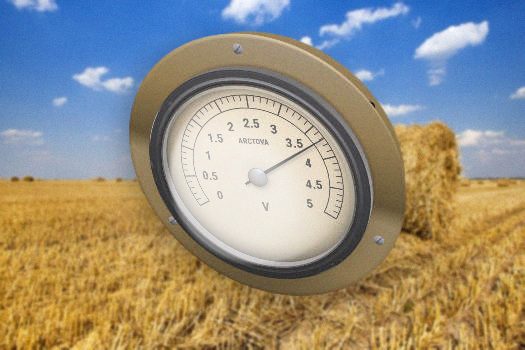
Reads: 3.7; V
